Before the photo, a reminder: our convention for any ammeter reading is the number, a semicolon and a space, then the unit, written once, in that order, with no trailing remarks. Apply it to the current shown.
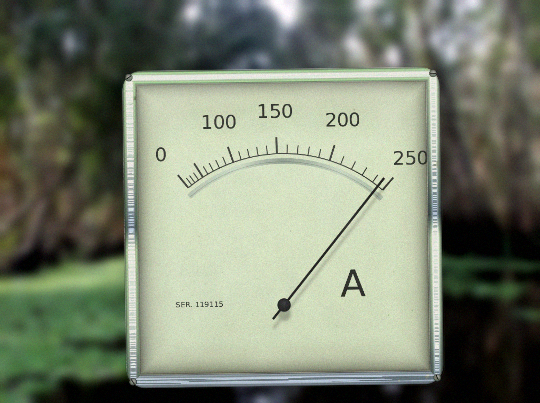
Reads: 245; A
